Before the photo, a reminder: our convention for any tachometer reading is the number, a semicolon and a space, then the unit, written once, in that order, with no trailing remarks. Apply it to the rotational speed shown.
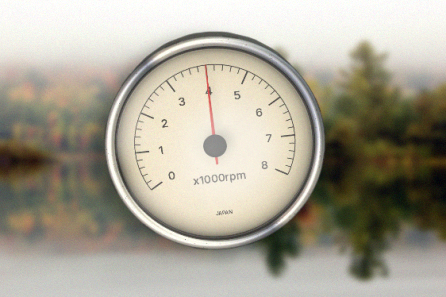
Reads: 4000; rpm
